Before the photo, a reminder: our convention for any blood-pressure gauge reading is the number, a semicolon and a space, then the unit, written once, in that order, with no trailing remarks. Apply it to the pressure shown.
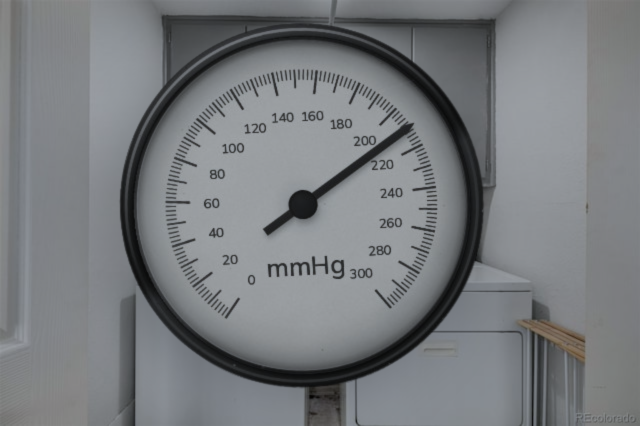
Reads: 210; mmHg
